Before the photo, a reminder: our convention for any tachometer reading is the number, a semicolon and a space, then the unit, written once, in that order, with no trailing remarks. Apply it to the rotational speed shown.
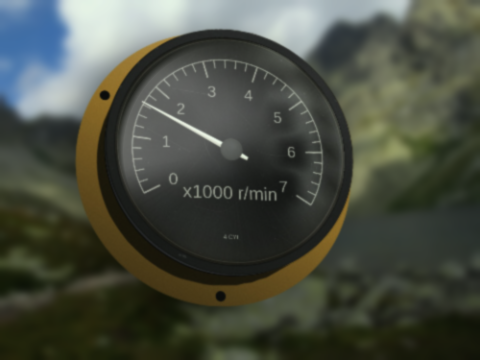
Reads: 1600; rpm
